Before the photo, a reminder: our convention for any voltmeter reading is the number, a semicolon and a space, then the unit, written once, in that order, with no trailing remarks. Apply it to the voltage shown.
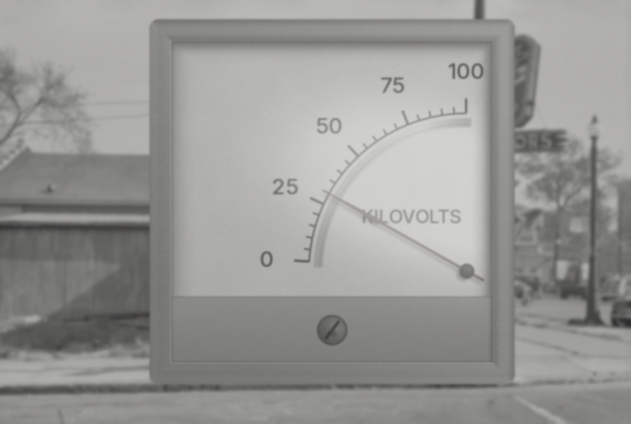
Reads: 30; kV
